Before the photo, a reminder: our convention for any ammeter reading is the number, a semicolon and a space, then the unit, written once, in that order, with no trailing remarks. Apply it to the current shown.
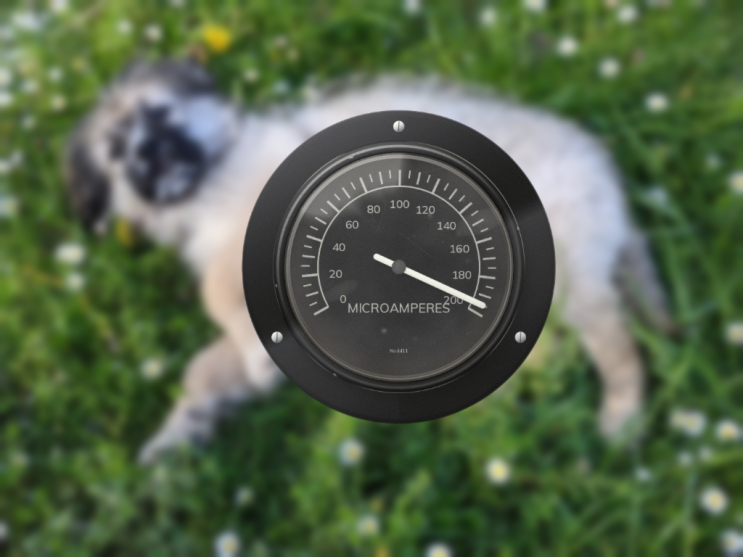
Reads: 195; µA
